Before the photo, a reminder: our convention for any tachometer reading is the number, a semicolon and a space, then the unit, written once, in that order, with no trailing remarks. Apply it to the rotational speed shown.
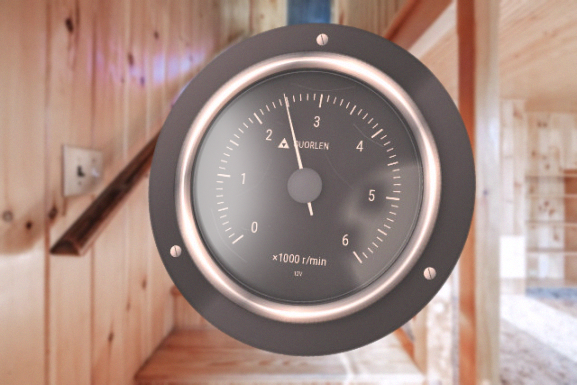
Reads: 2500; rpm
